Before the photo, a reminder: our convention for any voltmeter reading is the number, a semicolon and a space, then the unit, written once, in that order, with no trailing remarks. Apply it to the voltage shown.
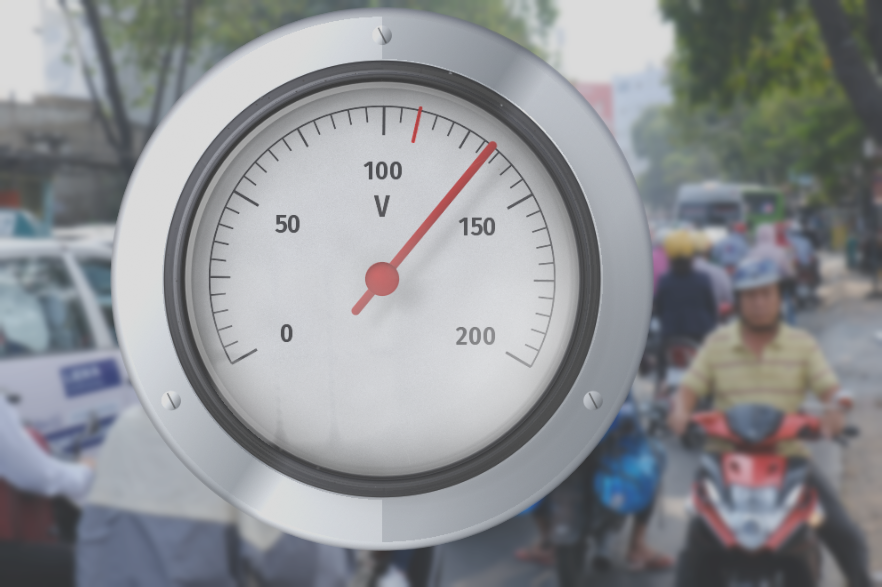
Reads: 132.5; V
